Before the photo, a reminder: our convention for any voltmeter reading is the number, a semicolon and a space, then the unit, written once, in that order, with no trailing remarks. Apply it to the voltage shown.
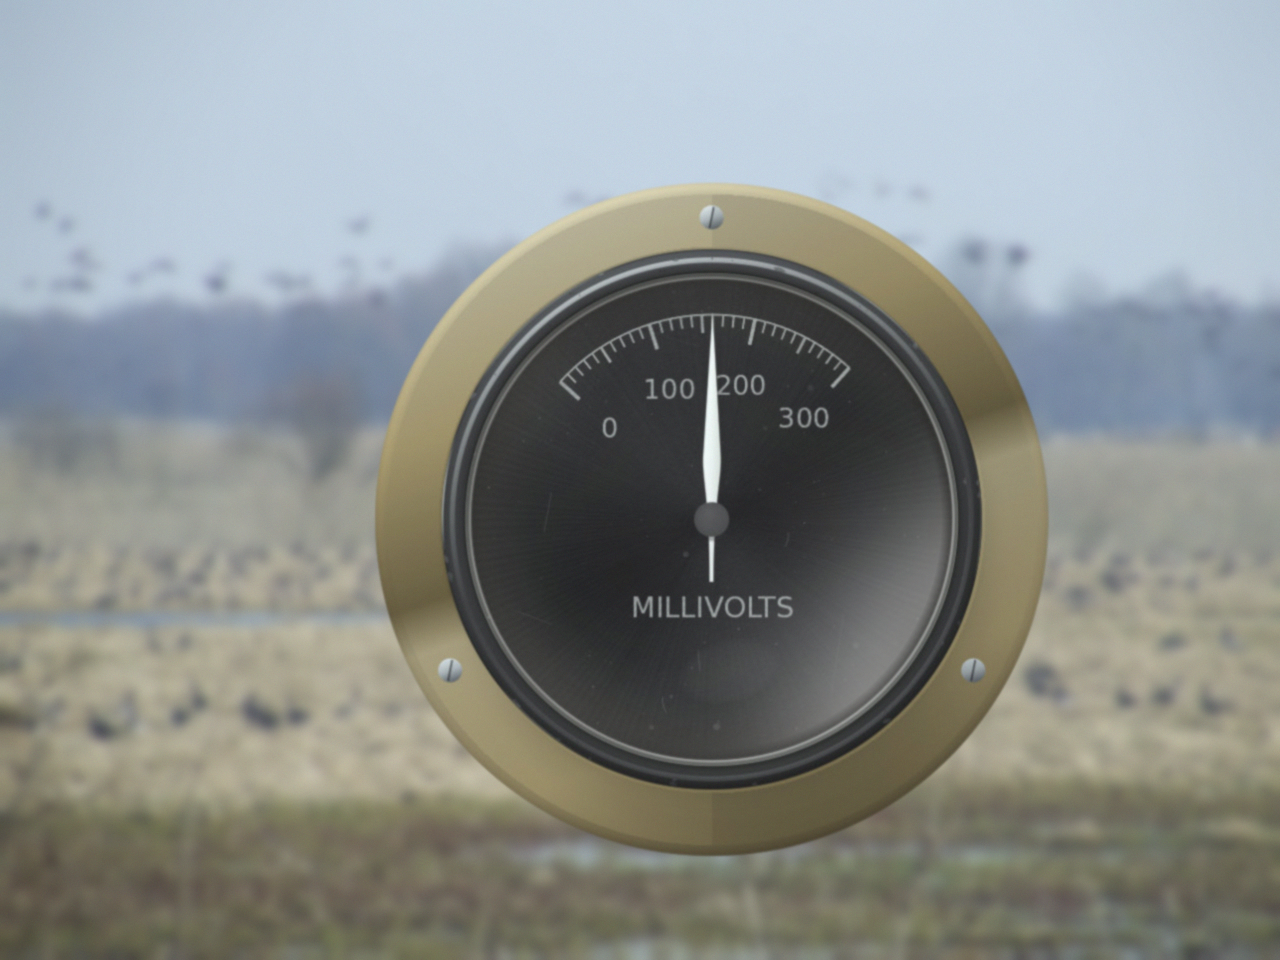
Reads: 160; mV
